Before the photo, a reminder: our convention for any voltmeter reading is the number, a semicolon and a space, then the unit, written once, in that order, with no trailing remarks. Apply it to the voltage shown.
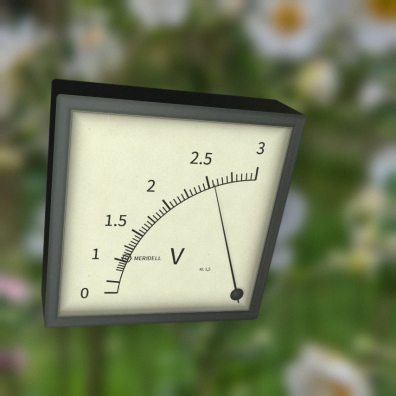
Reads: 2.55; V
